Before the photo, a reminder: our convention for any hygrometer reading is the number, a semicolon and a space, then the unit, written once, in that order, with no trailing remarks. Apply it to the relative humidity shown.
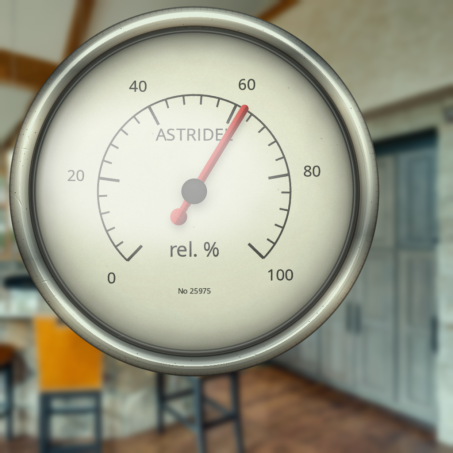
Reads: 62; %
